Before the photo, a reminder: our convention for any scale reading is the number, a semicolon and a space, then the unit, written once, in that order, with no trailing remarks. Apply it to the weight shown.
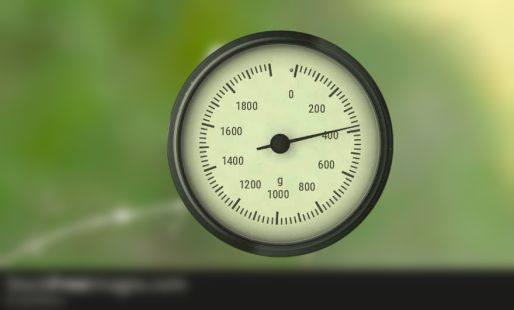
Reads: 380; g
